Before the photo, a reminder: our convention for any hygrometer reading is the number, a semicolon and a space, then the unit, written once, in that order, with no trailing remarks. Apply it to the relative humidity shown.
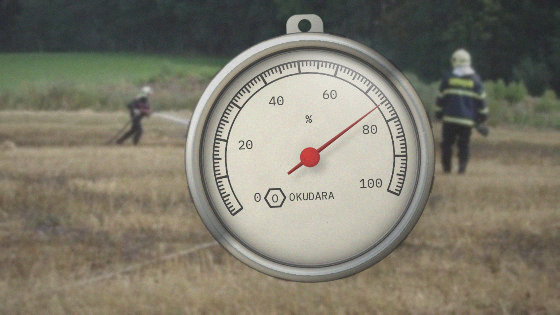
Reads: 75; %
